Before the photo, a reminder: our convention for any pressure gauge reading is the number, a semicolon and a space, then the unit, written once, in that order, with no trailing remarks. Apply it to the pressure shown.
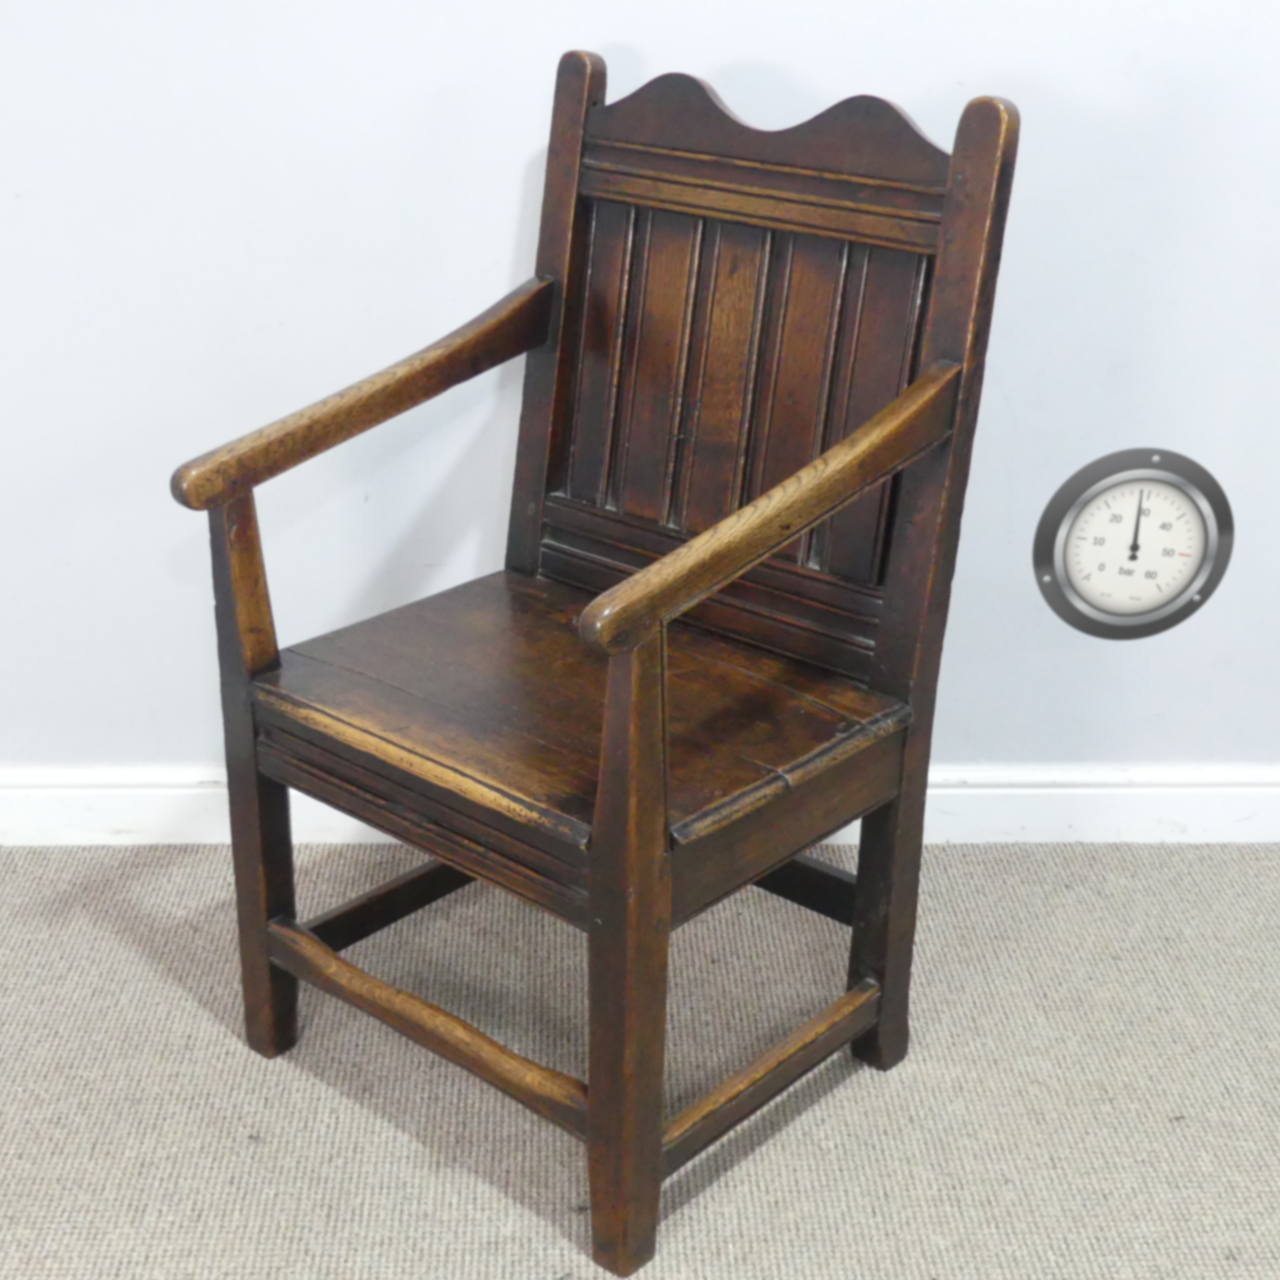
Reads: 28; bar
